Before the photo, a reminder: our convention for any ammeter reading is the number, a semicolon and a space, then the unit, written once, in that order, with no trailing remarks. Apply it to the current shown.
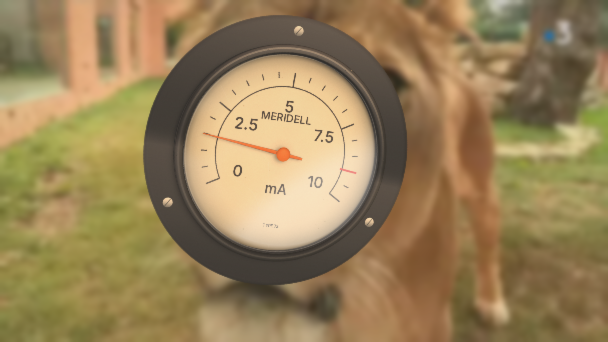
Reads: 1.5; mA
